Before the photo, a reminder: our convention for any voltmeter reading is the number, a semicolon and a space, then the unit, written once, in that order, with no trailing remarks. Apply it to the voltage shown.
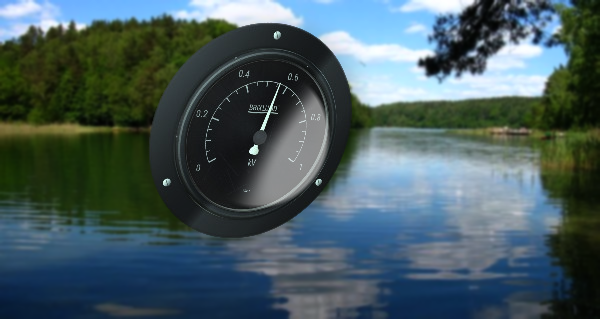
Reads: 0.55; kV
